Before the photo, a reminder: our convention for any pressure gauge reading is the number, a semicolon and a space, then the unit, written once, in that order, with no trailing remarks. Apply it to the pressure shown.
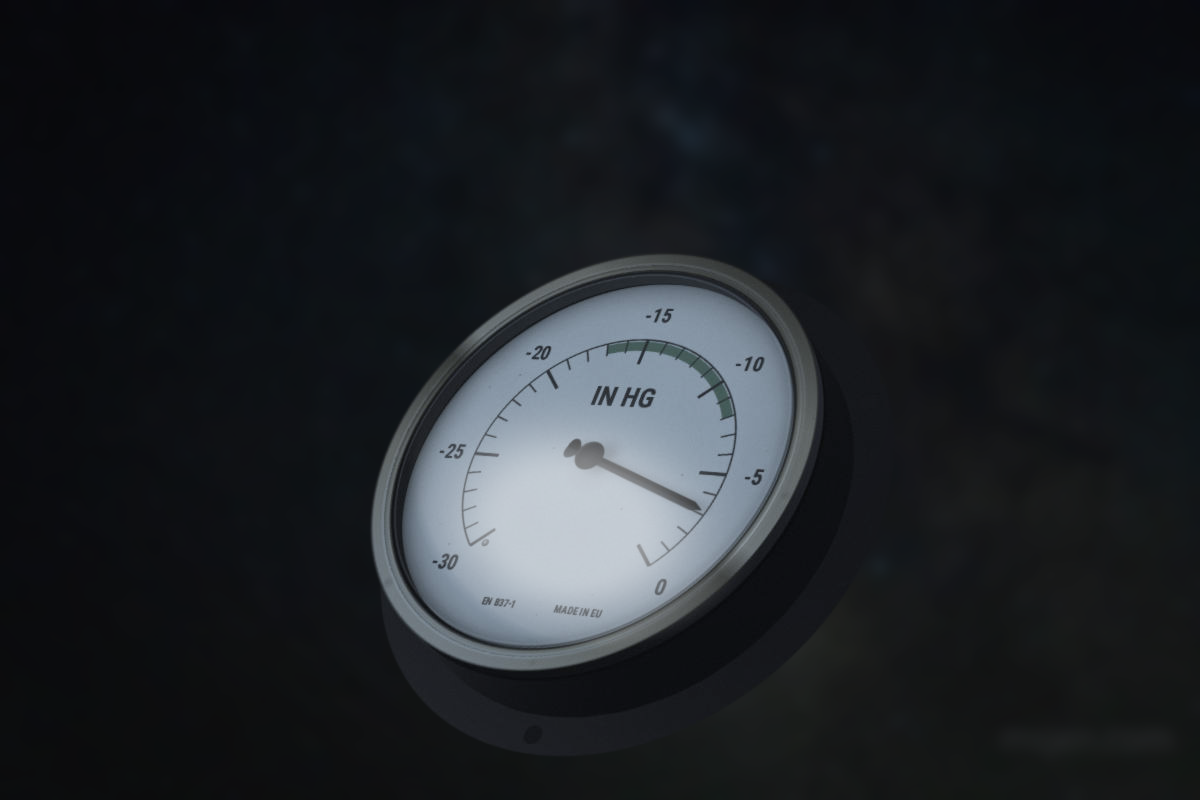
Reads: -3; inHg
